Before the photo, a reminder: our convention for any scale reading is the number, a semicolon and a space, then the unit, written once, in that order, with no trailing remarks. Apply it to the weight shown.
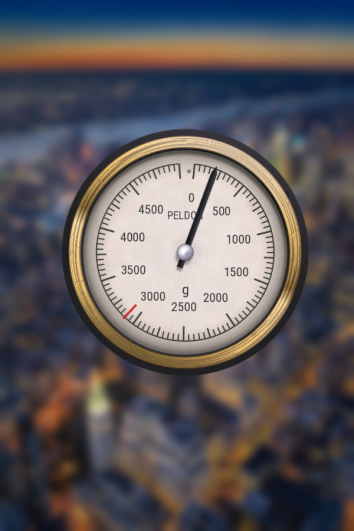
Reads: 200; g
